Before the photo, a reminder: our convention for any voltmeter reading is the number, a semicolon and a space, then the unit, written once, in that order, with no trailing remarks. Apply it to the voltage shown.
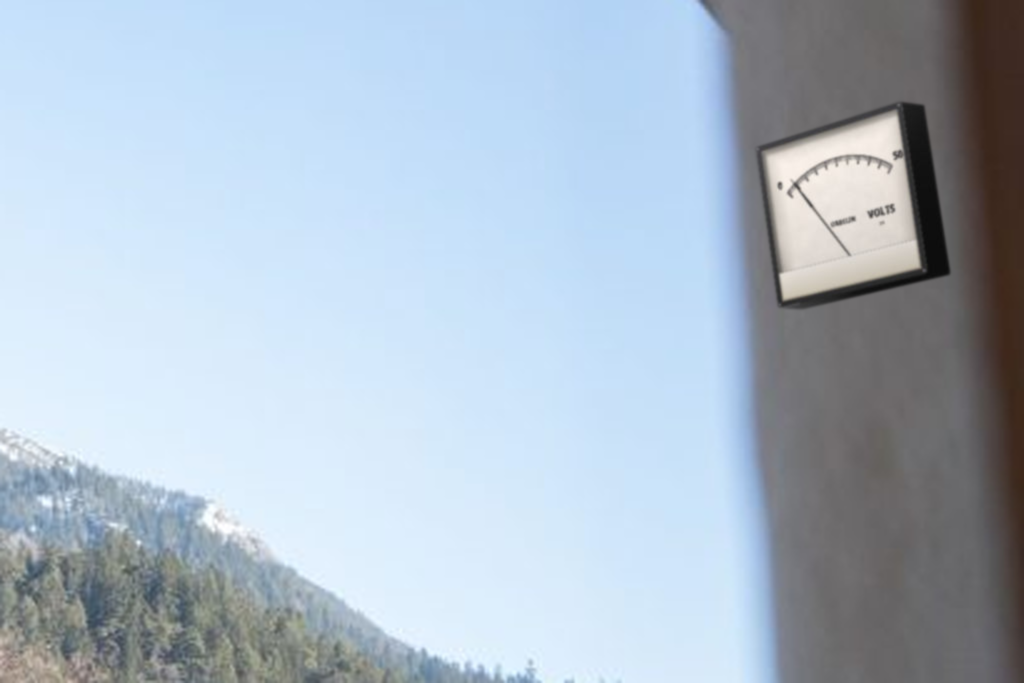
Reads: 5; V
